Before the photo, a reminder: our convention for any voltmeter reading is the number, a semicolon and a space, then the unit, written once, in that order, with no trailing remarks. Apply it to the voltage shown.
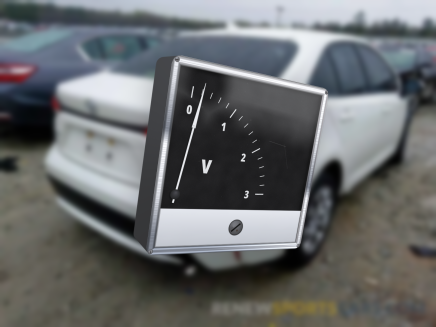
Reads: 0.2; V
